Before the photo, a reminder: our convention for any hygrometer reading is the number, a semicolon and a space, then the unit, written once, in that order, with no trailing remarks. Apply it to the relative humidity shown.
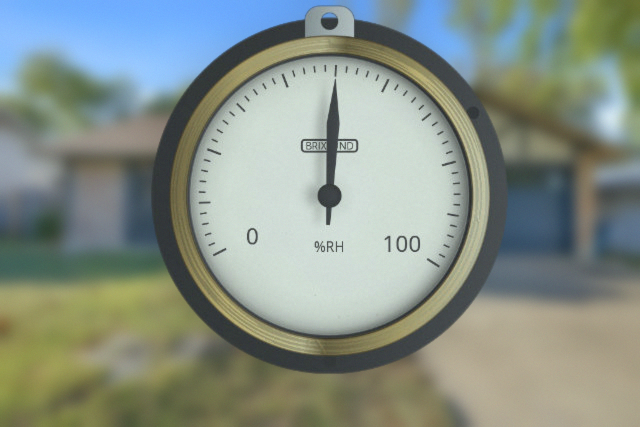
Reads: 50; %
